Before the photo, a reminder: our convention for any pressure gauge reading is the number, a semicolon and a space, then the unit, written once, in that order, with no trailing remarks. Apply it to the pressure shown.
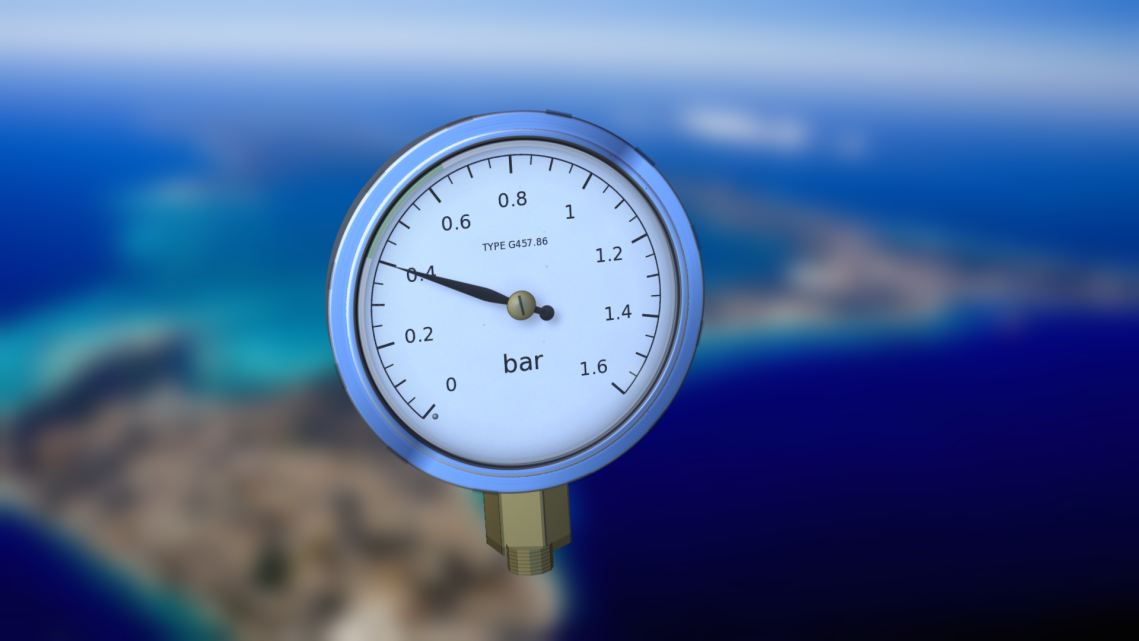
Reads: 0.4; bar
